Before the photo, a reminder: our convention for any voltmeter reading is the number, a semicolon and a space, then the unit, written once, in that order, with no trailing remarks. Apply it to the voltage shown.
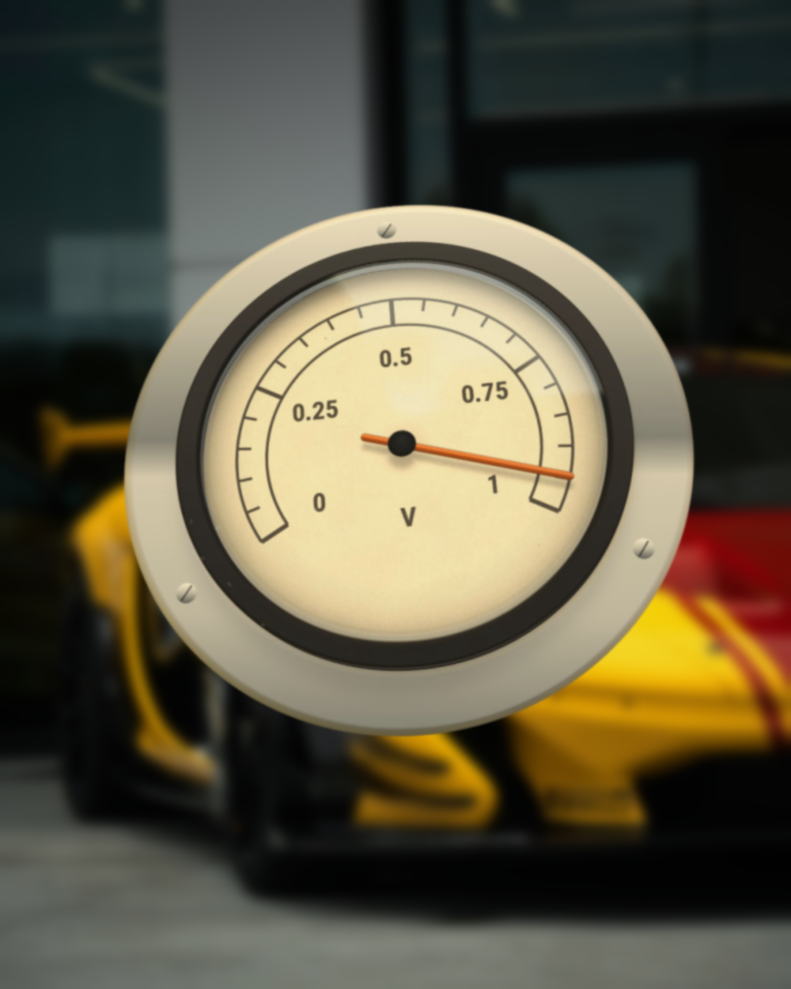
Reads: 0.95; V
